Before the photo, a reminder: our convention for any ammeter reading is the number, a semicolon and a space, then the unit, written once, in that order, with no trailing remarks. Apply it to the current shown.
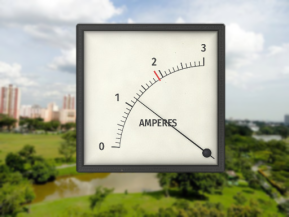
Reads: 1.2; A
